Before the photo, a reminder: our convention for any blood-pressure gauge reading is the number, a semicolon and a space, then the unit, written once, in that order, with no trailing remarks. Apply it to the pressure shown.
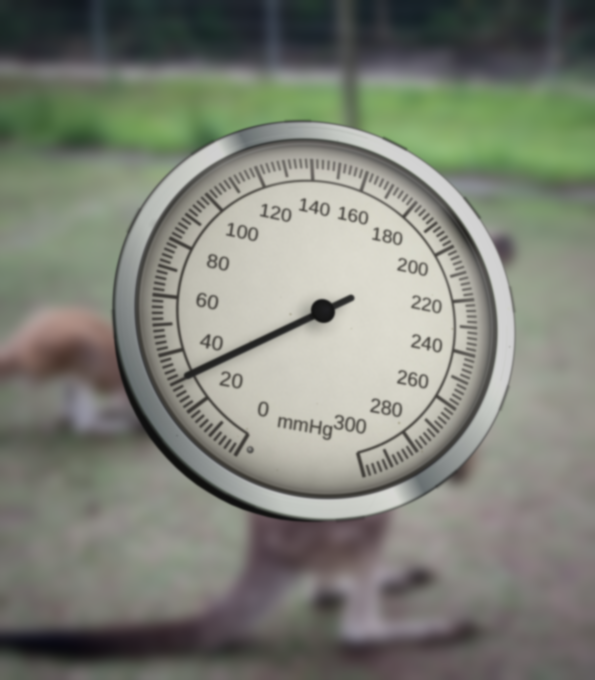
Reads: 30; mmHg
